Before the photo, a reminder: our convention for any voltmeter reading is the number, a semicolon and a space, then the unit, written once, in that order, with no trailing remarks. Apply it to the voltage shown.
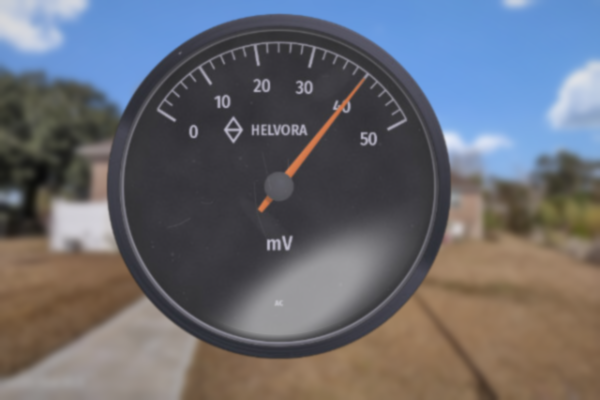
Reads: 40; mV
